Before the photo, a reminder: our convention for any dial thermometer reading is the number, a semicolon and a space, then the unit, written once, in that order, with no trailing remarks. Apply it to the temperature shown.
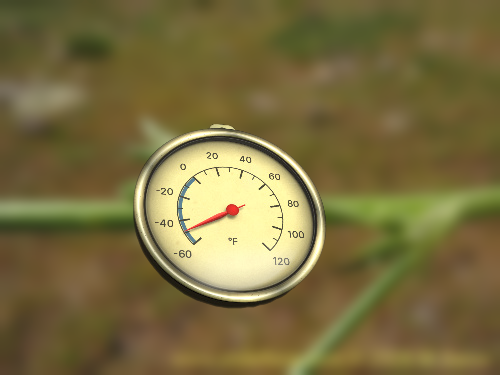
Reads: -50; °F
